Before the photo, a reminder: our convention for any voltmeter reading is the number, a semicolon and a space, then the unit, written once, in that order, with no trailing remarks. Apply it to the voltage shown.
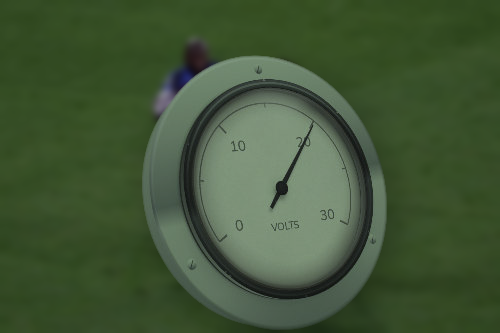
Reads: 20; V
